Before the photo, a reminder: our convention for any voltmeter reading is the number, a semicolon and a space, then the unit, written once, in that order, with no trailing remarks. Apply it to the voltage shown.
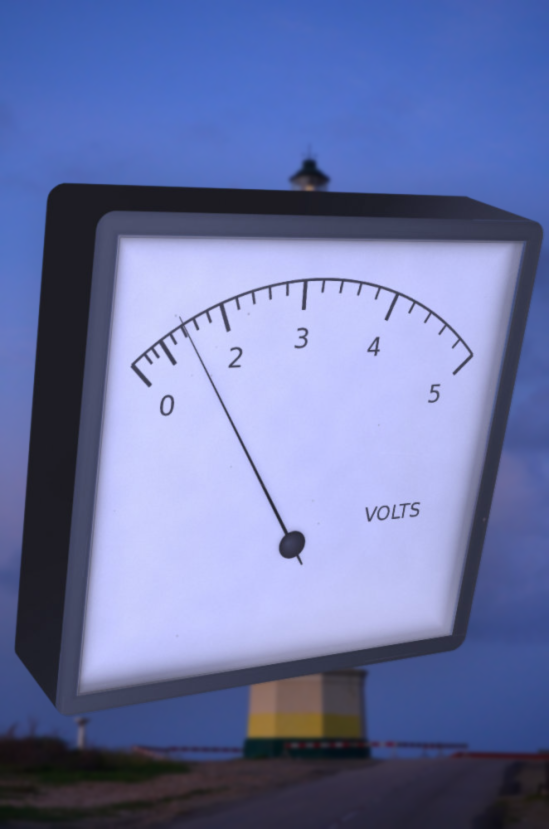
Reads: 1.4; V
